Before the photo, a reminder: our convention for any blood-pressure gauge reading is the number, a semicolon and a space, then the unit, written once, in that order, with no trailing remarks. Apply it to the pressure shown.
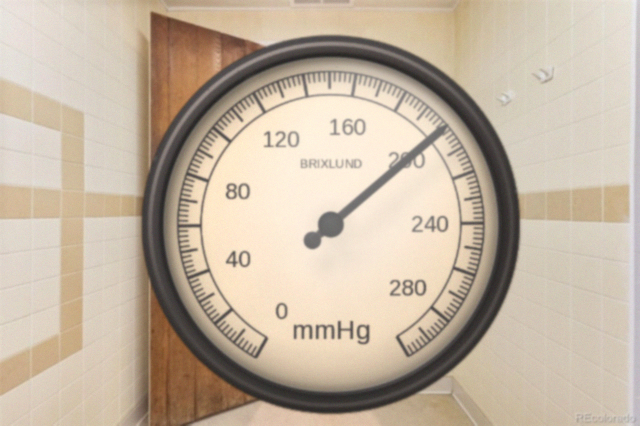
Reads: 200; mmHg
